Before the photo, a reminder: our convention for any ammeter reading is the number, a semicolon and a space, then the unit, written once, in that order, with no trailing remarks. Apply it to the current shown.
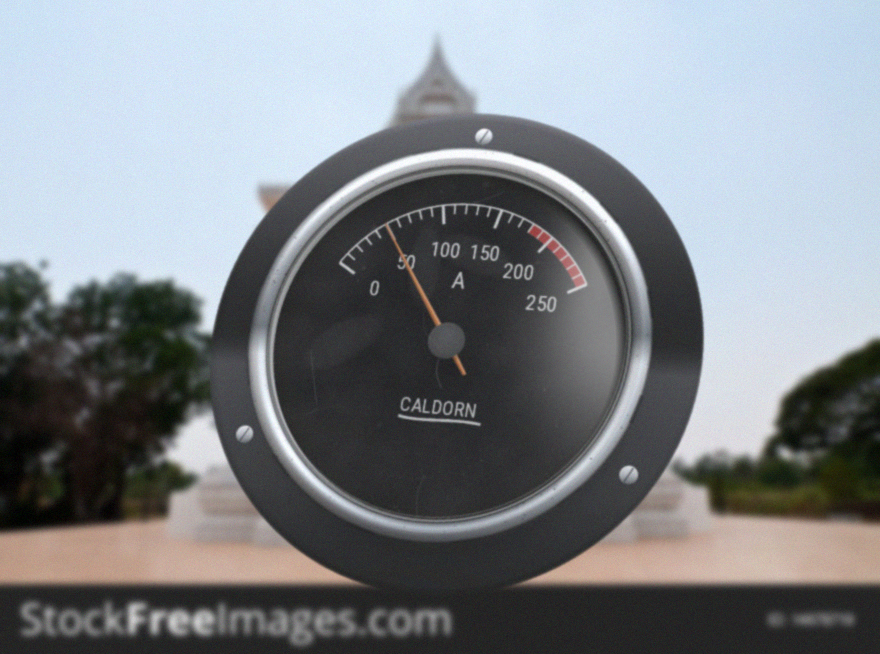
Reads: 50; A
